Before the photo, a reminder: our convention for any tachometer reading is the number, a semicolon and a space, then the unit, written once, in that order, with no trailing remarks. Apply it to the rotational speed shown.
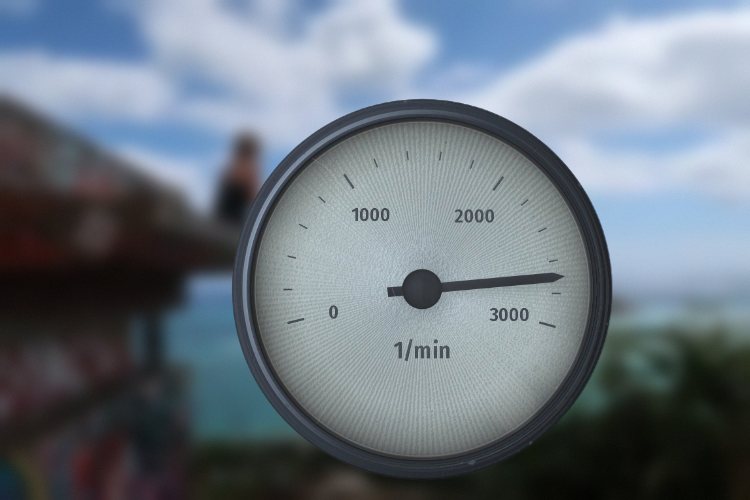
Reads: 2700; rpm
